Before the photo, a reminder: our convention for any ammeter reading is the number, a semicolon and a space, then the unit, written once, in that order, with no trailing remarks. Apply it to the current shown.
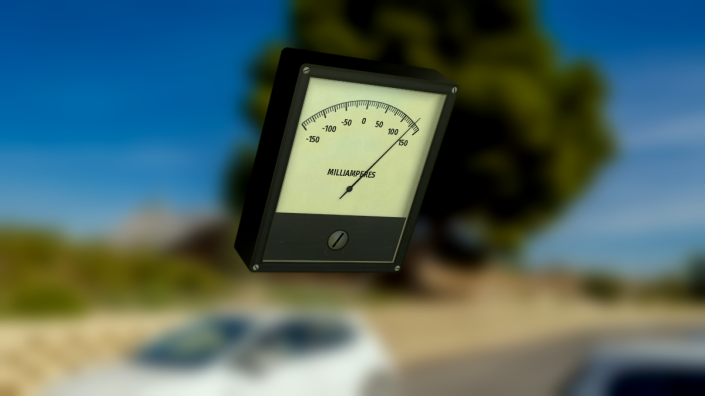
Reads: 125; mA
